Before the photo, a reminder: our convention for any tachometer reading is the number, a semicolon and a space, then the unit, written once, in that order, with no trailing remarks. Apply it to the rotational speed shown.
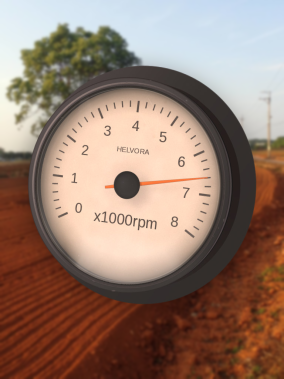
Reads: 6600; rpm
